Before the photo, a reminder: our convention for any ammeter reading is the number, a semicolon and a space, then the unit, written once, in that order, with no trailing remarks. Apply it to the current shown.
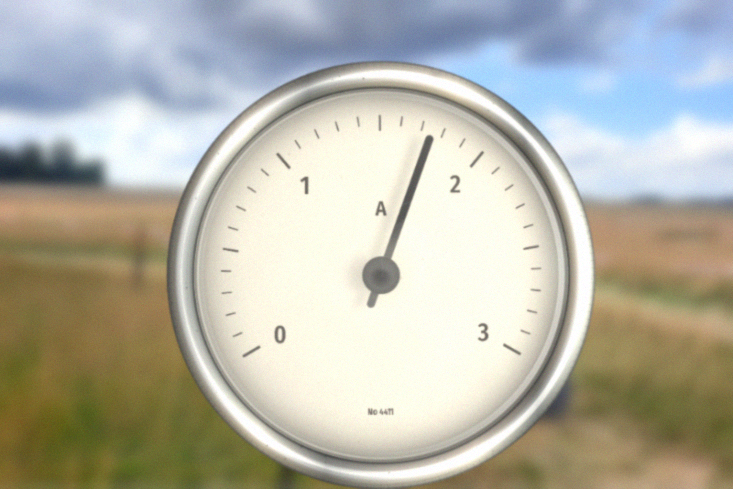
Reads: 1.75; A
